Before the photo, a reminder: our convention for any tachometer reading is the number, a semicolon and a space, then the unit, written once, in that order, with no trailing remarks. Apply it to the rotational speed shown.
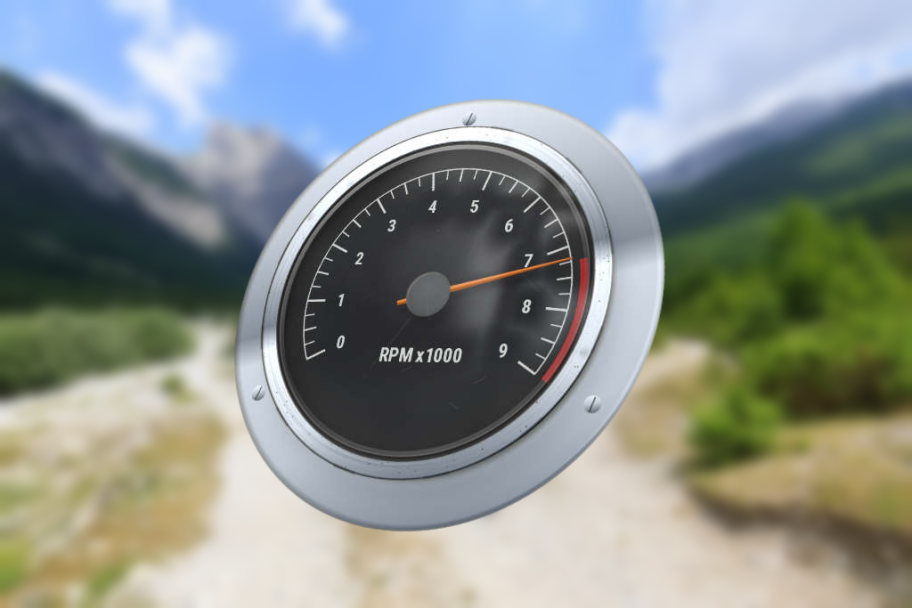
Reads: 7250; rpm
